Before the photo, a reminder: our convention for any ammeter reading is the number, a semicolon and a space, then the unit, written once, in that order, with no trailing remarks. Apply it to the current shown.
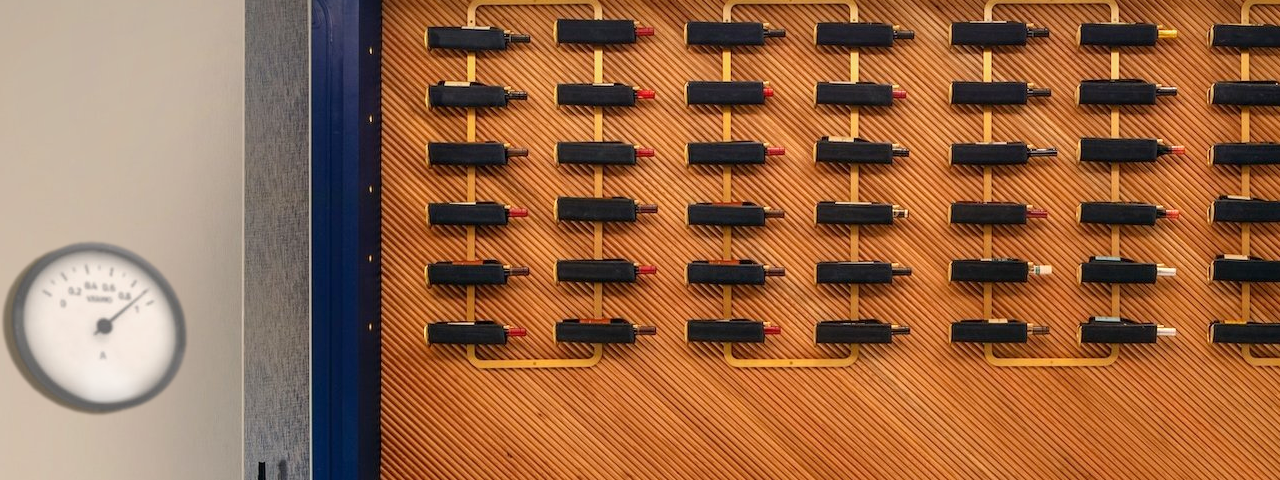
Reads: 0.9; A
